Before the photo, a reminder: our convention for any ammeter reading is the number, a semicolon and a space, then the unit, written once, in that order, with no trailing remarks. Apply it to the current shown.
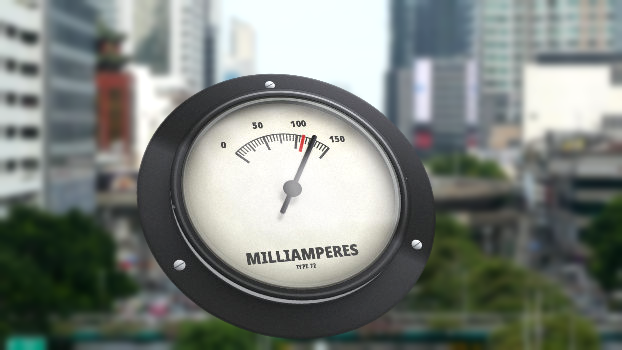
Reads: 125; mA
